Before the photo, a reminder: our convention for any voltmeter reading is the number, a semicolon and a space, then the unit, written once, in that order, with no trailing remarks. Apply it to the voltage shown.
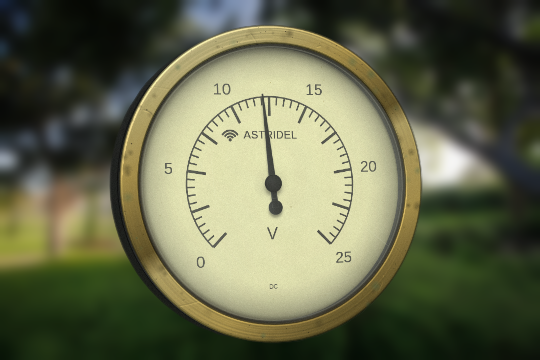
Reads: 12; V
